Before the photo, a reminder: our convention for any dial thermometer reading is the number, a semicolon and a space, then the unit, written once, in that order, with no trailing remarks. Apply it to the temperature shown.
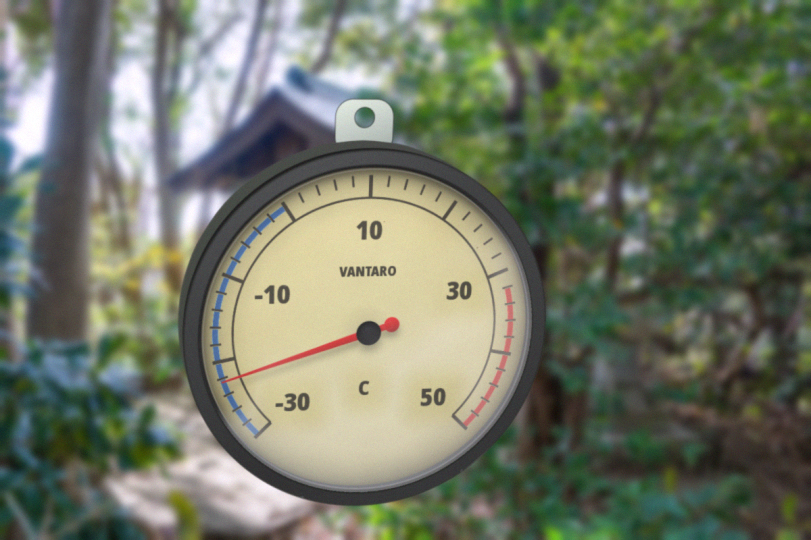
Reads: -22; °C
